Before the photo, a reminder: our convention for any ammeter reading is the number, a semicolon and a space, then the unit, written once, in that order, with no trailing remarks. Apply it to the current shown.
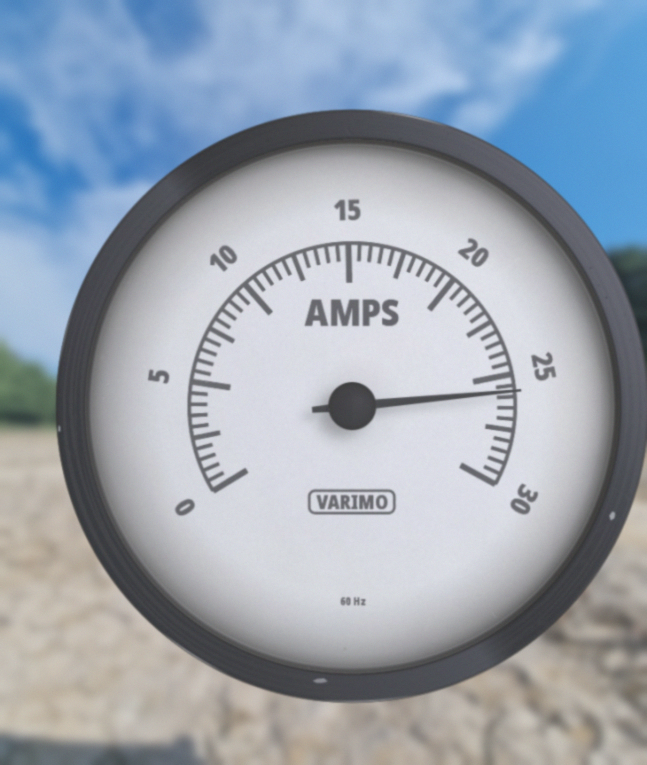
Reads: 25.75; A
